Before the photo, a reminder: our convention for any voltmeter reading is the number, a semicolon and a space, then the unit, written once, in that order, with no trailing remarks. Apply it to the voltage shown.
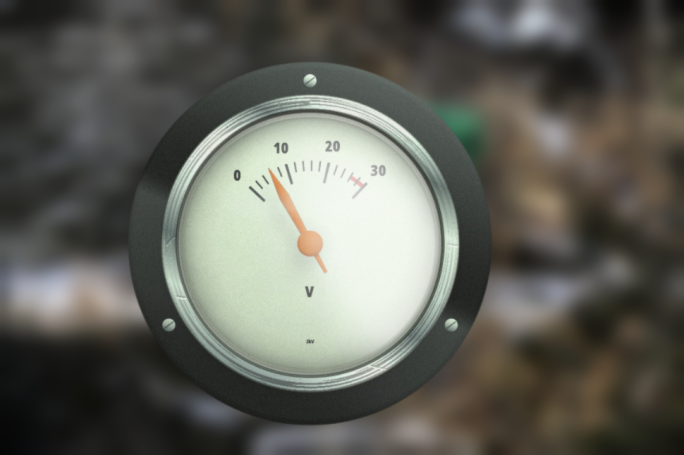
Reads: 6; V
